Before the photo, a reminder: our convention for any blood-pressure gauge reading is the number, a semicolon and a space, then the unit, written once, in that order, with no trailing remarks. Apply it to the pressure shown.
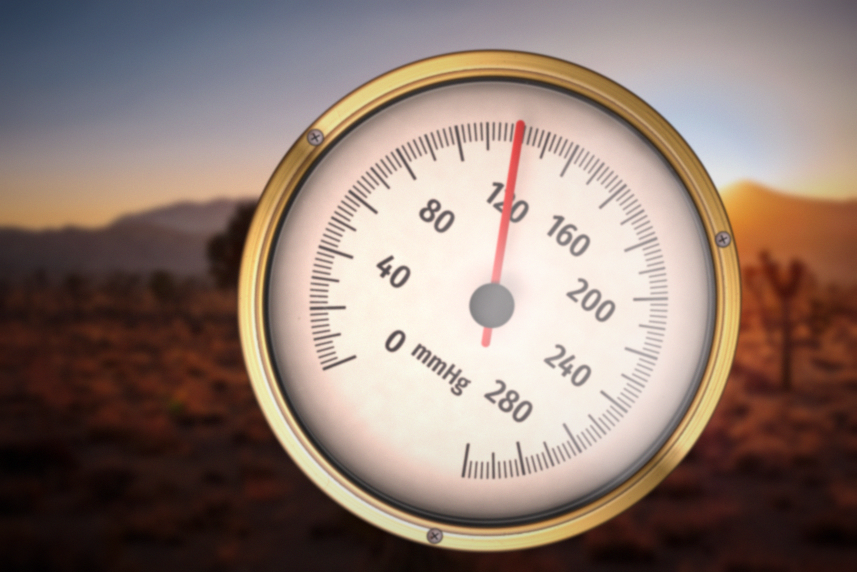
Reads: 120; mmHg
